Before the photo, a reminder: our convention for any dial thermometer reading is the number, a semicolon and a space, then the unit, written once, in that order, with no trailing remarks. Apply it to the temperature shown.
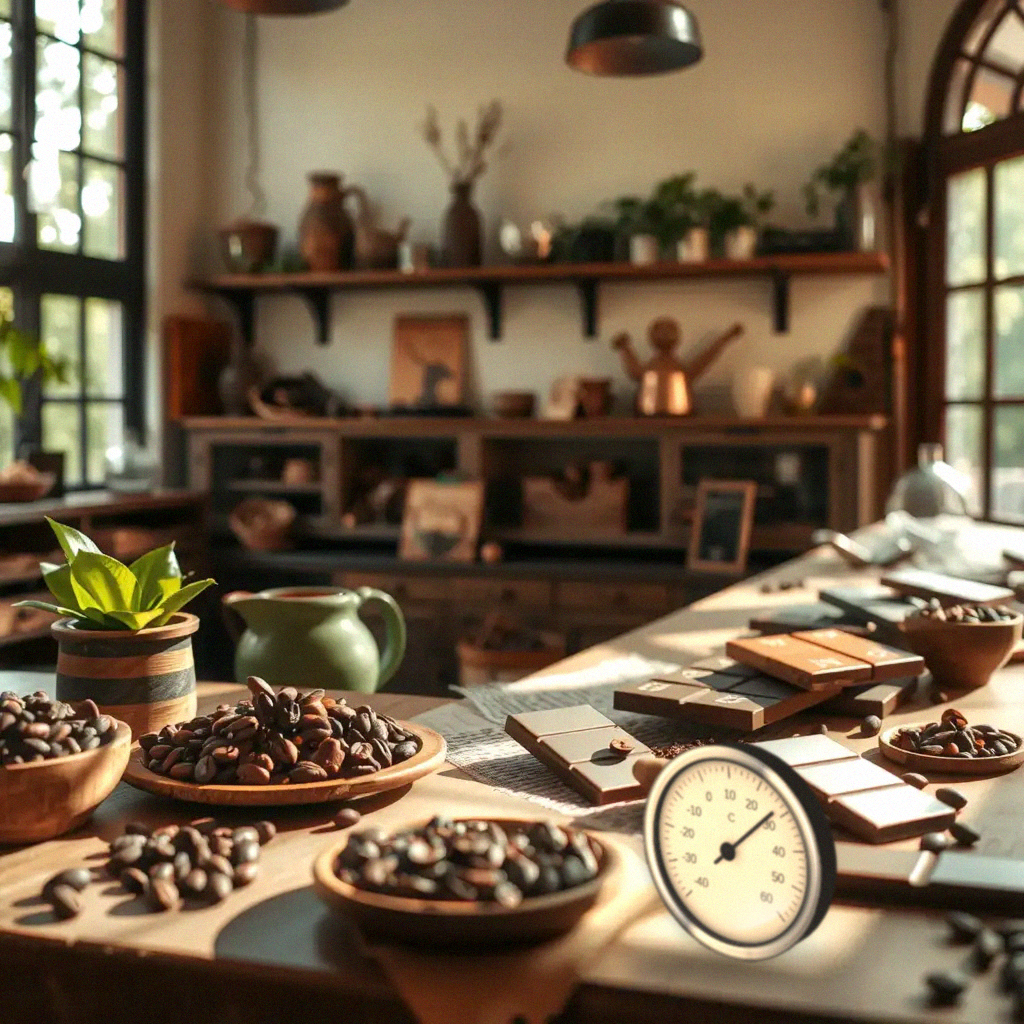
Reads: 28; °C
